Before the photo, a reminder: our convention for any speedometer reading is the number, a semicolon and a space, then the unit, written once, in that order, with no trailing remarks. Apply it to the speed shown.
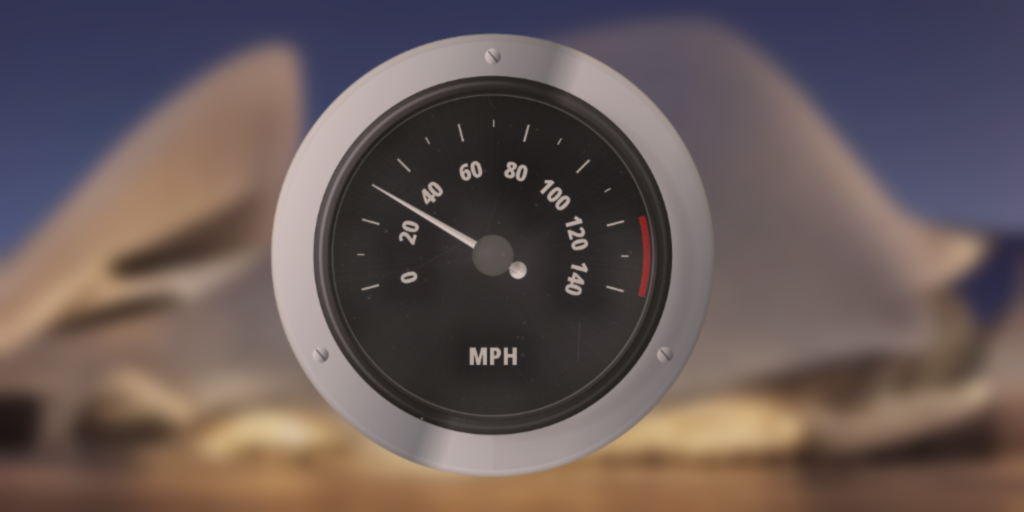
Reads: 30; mph
